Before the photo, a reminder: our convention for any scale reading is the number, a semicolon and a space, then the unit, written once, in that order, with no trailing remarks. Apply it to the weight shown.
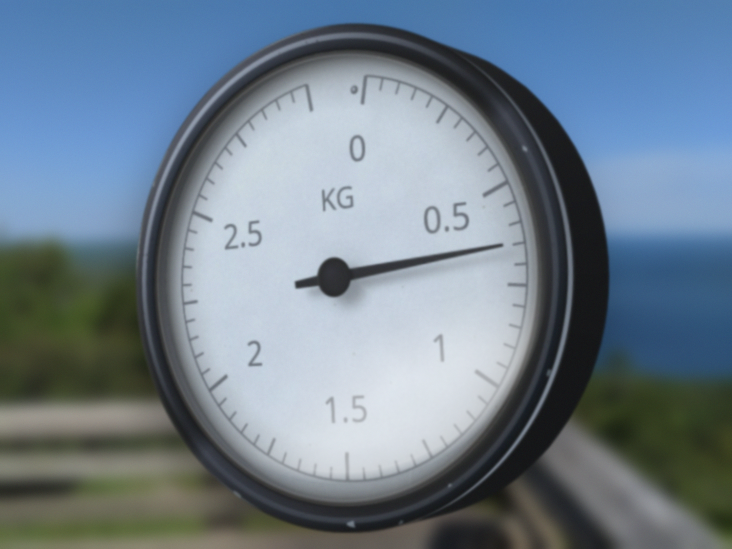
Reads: 0.65; kg
